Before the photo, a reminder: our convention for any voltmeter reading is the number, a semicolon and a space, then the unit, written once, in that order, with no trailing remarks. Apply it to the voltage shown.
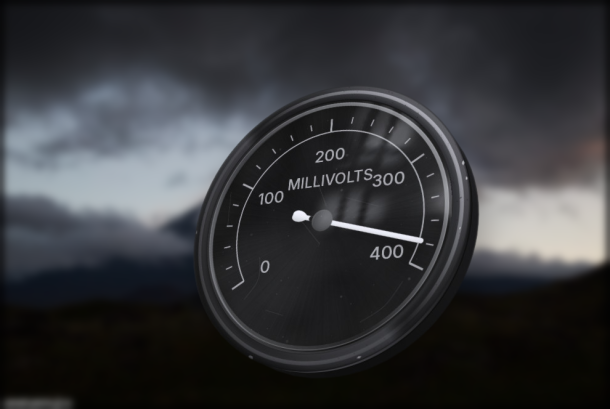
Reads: 380; mV
